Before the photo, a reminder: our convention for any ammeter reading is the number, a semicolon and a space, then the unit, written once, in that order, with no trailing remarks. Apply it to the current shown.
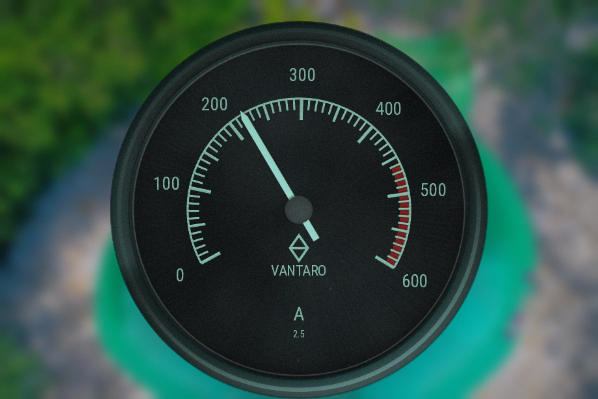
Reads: 220; A
